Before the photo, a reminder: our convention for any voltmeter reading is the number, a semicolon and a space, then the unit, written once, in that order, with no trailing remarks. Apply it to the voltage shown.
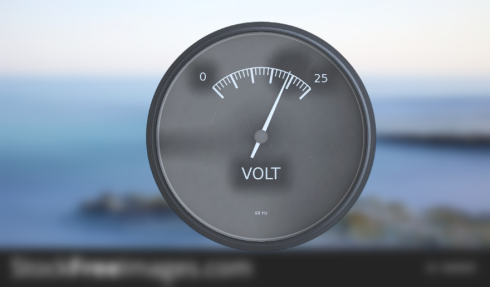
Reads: 19; V
